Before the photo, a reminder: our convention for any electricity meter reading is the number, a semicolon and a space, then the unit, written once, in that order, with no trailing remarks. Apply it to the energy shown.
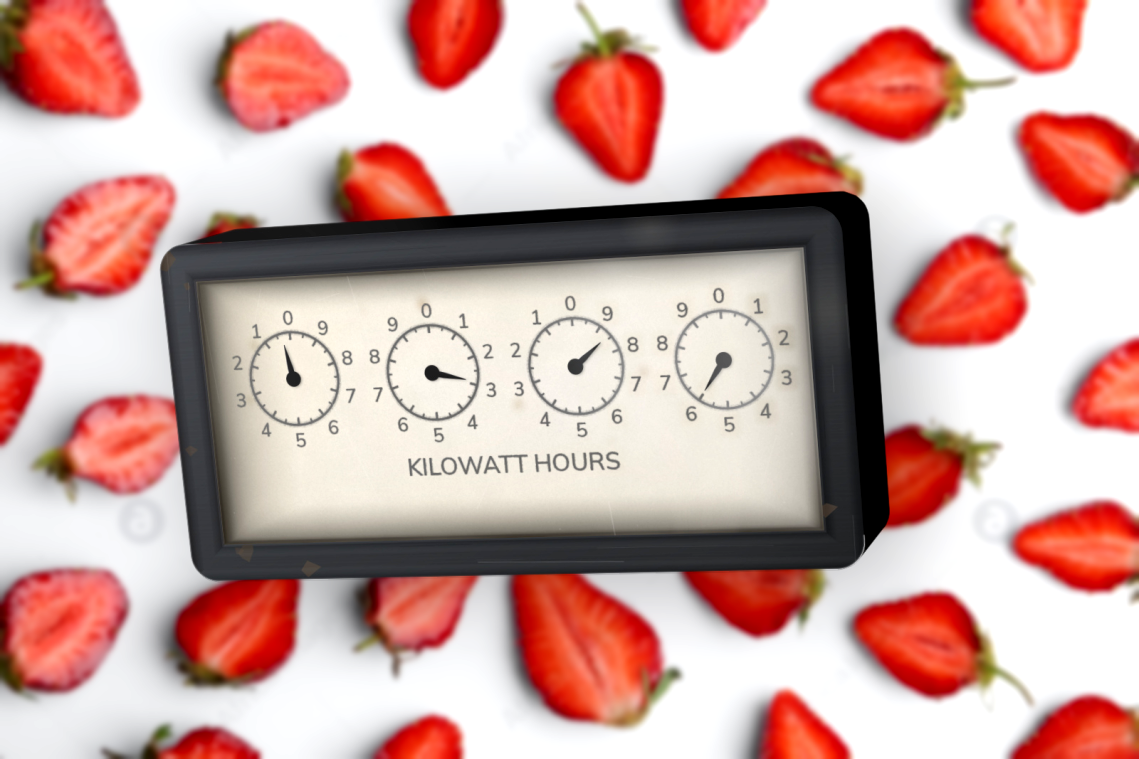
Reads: 286; kWh
